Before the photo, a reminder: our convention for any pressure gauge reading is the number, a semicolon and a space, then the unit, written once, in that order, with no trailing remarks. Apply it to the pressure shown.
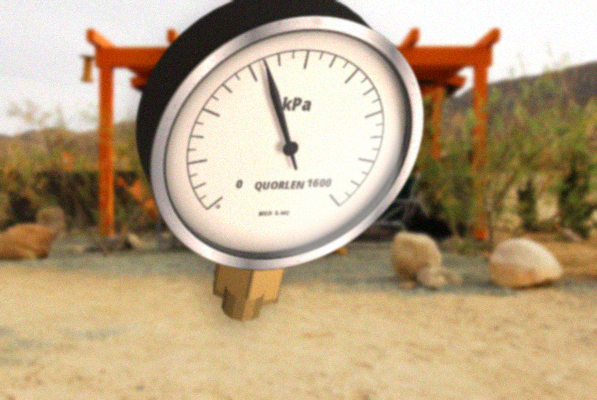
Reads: 650; kPa
